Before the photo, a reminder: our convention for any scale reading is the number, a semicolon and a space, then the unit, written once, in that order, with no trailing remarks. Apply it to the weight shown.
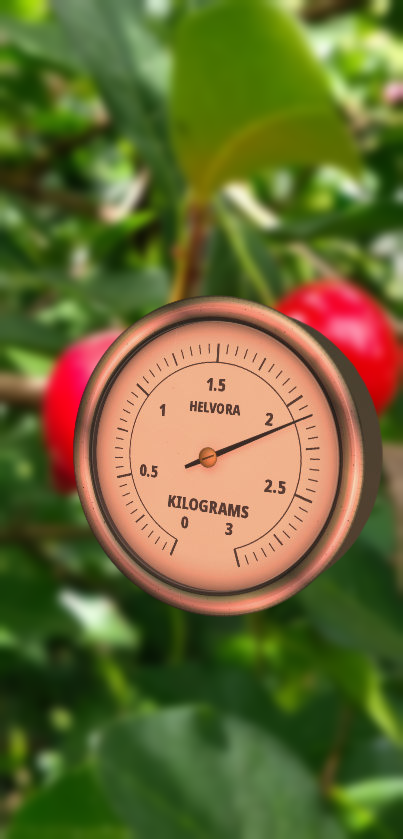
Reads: 2.1; kg
